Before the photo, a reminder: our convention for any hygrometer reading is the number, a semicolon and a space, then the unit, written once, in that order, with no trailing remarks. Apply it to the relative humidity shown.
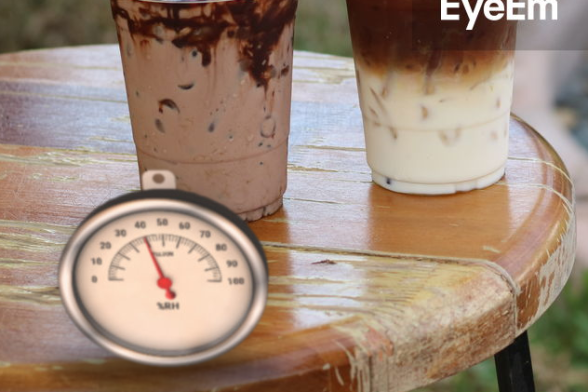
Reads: 40; %
